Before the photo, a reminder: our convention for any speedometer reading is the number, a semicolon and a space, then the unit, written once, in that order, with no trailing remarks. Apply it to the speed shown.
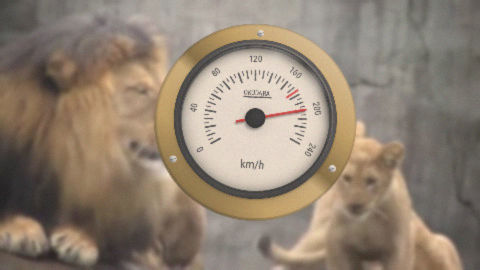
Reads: 200; km/h
